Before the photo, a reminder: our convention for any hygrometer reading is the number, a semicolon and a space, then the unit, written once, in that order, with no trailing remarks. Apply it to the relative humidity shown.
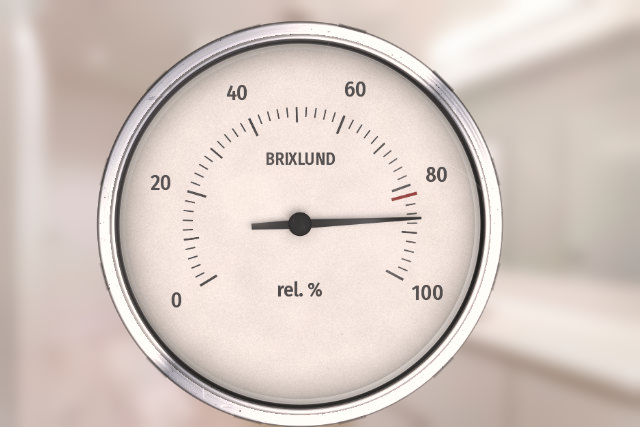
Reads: 87; %
